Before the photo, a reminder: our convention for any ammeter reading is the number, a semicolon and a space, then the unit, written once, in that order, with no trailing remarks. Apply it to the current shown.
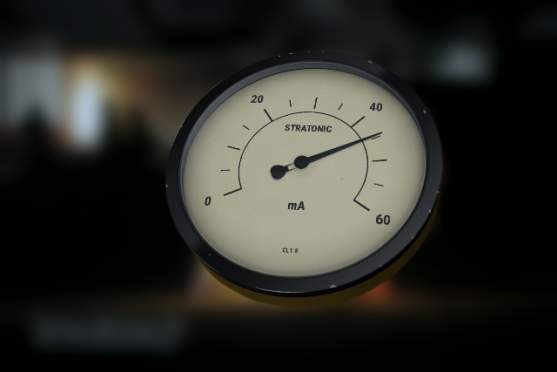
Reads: 45; mA
